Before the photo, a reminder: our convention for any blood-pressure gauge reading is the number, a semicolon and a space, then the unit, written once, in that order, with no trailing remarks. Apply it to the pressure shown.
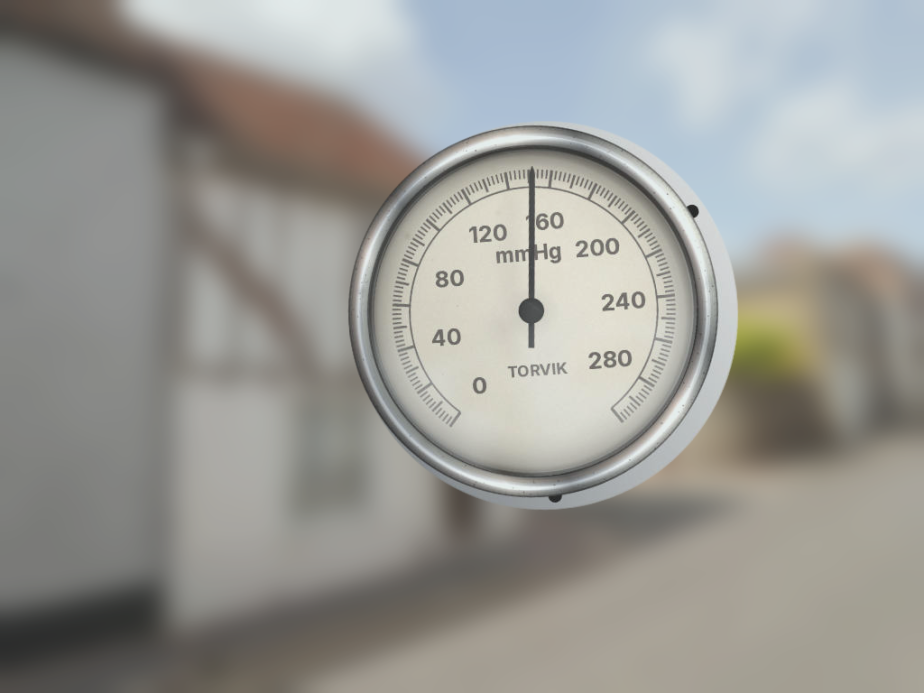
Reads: 152; mmHg
